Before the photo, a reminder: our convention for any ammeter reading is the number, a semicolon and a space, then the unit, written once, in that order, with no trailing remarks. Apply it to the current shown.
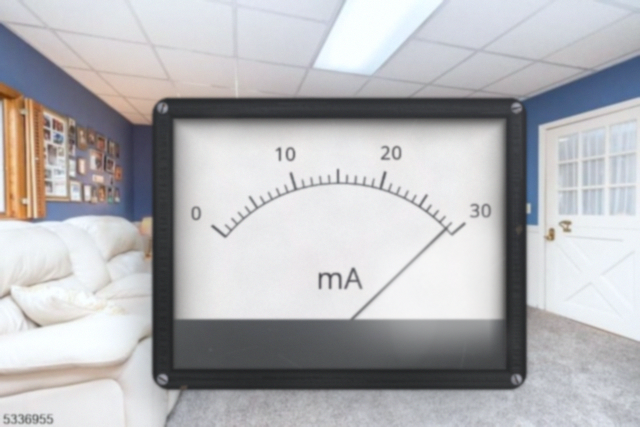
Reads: 29; mA
